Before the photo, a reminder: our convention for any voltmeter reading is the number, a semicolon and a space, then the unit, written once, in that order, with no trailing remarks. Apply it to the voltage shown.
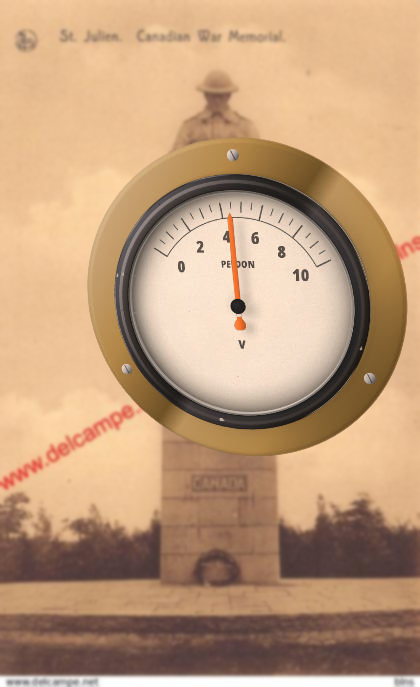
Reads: 4.5; V
